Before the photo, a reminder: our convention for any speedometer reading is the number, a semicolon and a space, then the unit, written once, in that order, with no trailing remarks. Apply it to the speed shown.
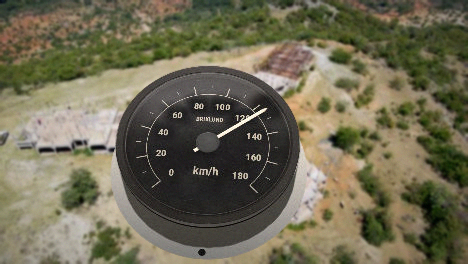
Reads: 125; km/h
